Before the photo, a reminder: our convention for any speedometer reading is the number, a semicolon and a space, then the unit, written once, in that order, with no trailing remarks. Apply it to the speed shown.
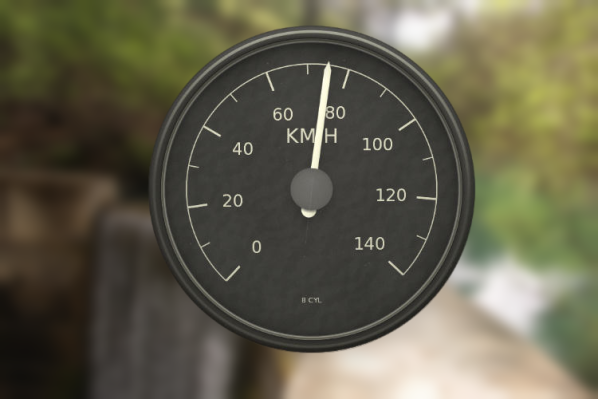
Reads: 75; km/h
